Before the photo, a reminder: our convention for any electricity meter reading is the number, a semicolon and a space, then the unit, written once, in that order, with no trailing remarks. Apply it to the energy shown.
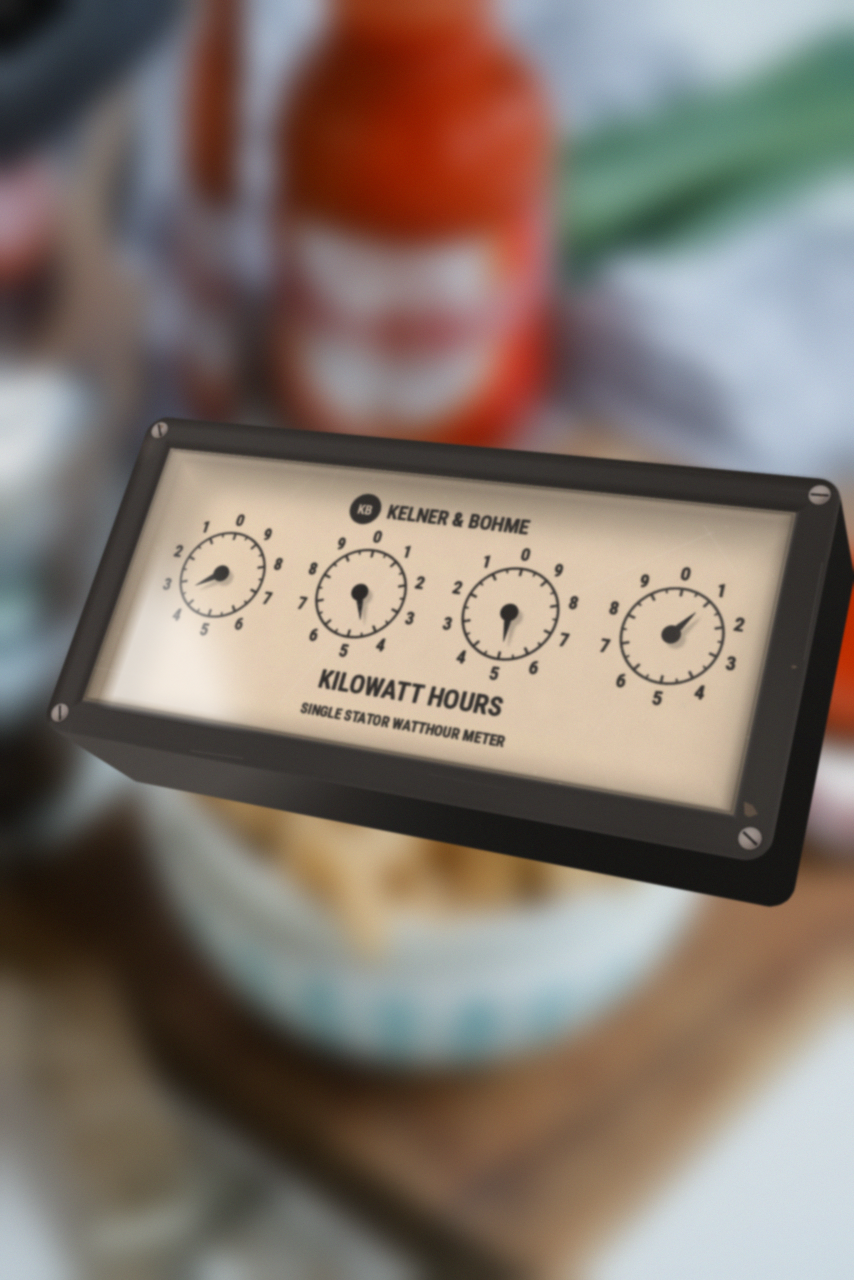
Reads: 3451; kWh
